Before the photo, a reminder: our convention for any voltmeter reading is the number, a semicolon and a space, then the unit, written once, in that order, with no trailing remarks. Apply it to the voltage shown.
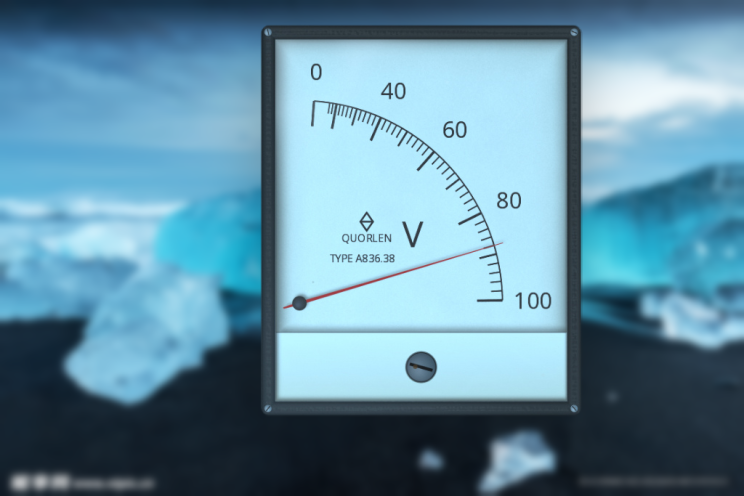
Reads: 88; V
